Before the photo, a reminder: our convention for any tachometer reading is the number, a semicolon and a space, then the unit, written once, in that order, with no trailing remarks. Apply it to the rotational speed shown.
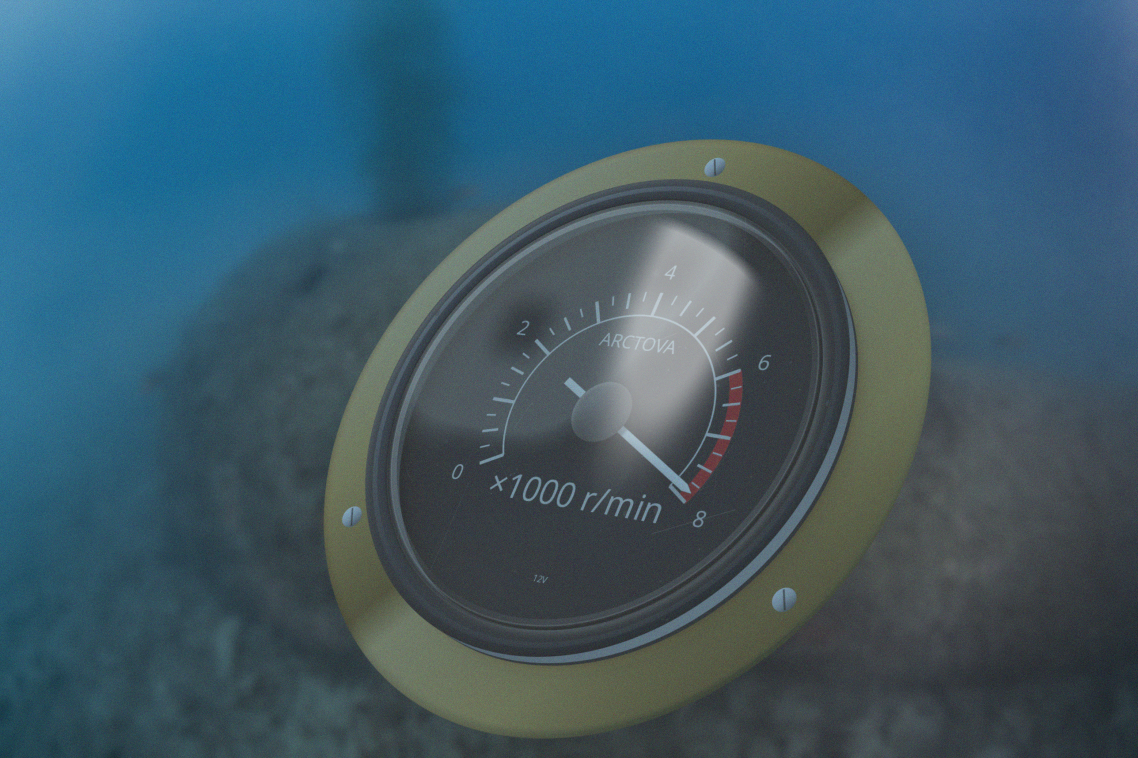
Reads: 7875; rpm
